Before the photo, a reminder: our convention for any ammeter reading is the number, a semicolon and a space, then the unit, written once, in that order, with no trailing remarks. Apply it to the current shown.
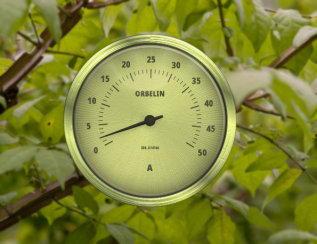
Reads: 2; A
